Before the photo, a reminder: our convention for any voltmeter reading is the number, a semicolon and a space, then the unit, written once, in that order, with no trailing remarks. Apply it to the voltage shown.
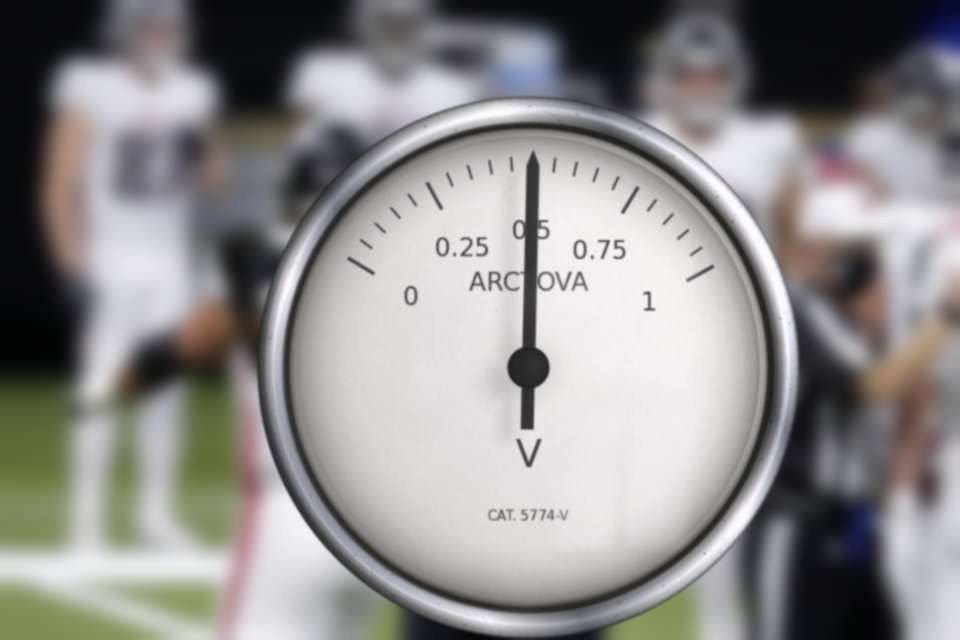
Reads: 0.5; V
